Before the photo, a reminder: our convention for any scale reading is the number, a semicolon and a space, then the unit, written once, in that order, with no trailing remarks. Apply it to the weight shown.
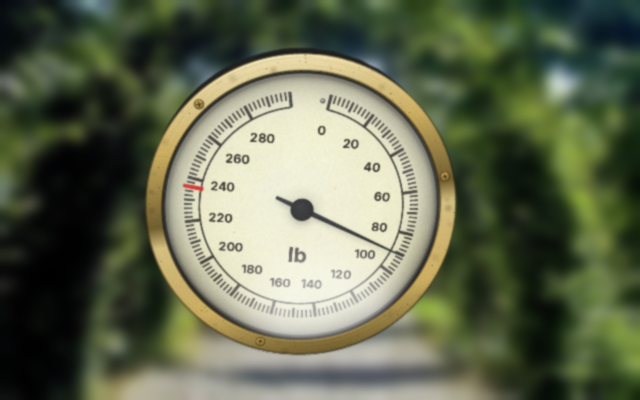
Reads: 90; lb
